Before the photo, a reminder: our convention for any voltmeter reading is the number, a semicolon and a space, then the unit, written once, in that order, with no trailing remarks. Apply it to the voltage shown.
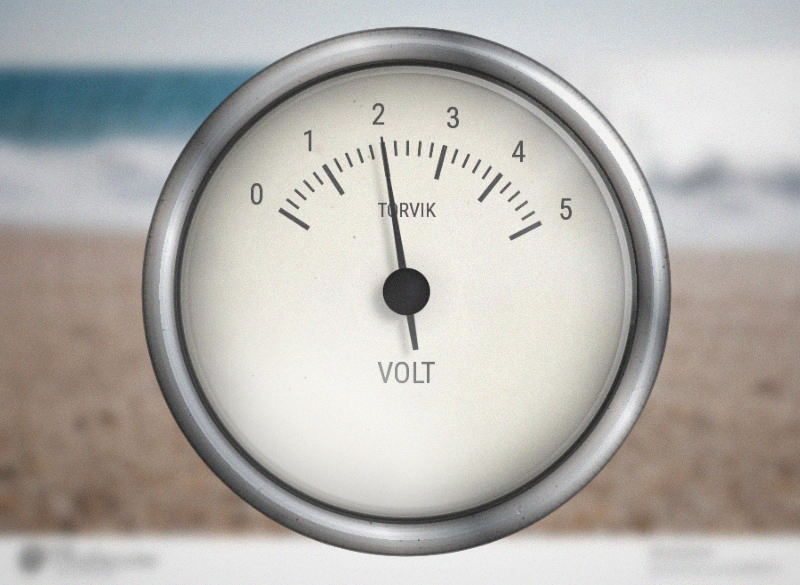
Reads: 2; V
